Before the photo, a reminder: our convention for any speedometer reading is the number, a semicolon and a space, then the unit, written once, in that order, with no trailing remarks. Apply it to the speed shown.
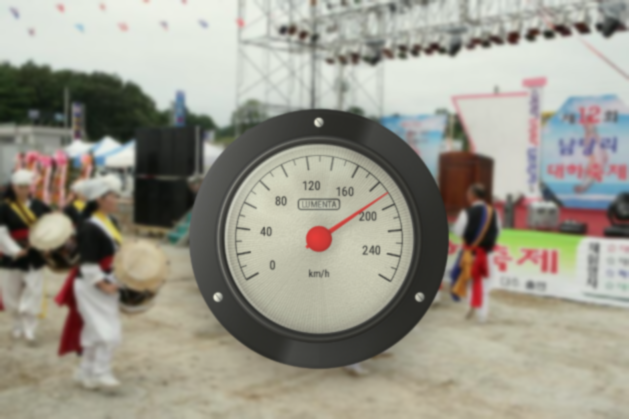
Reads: 190; km/h
